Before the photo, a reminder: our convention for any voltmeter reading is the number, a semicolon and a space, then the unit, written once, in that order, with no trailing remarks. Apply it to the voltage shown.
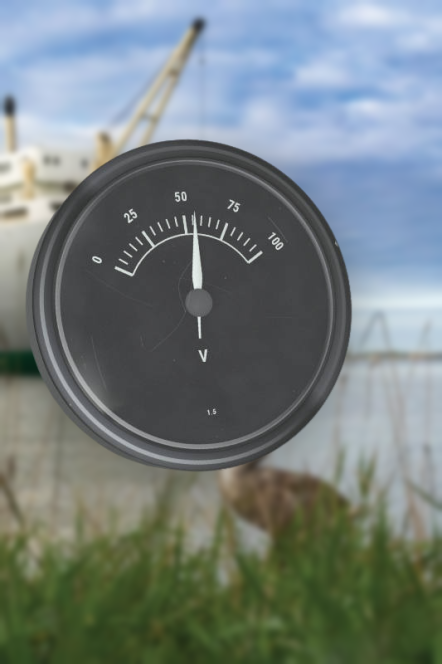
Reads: 55; V
